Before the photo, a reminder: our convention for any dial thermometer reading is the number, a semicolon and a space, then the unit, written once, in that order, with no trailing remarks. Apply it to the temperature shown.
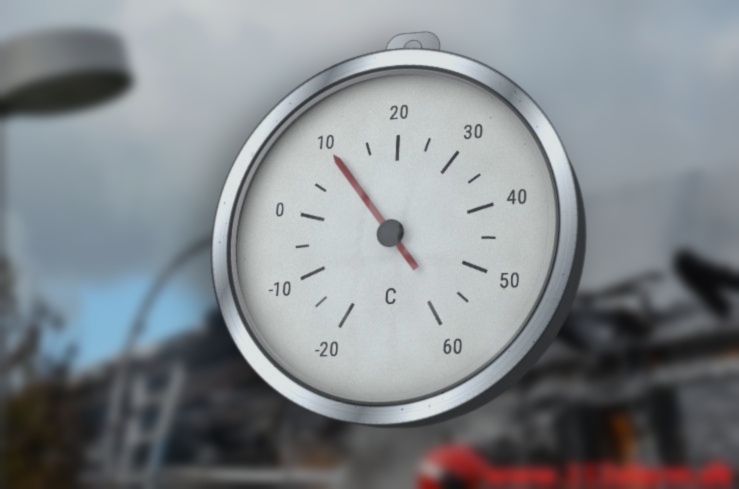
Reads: 10; °C
